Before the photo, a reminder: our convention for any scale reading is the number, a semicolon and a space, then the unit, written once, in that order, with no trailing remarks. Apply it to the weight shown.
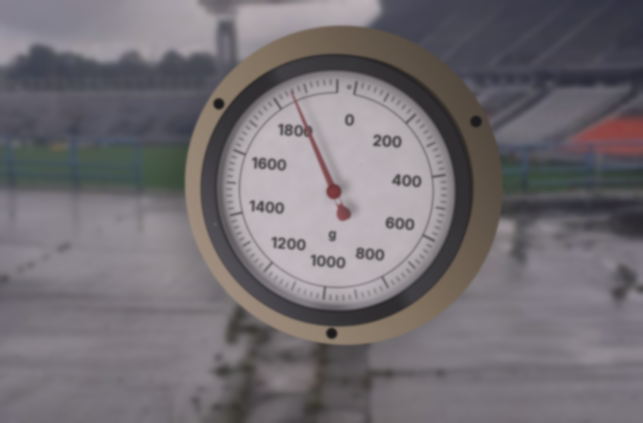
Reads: 1860; g
